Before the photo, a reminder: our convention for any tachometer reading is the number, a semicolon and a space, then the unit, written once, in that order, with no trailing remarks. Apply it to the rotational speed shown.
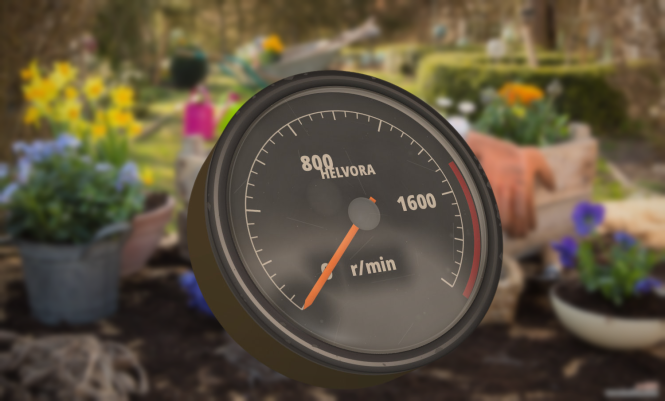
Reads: 0; rpm
